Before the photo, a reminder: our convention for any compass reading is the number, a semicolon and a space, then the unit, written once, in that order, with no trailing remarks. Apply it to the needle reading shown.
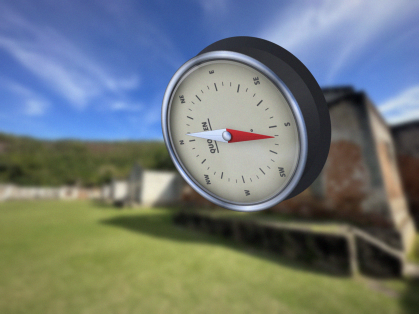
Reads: 190; °
